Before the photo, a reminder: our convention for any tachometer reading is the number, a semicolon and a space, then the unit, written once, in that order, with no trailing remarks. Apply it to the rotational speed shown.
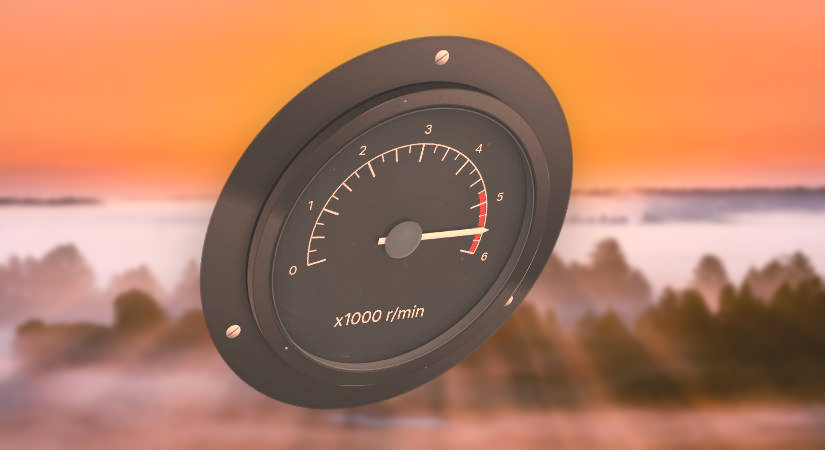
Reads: 5500; rpm
